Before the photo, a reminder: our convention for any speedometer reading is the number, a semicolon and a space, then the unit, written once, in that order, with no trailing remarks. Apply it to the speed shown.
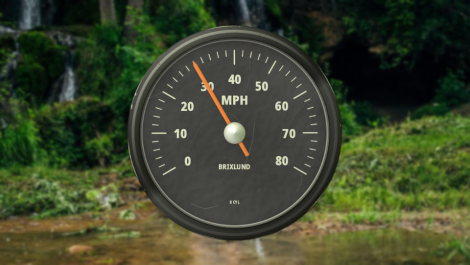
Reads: 30; mph
